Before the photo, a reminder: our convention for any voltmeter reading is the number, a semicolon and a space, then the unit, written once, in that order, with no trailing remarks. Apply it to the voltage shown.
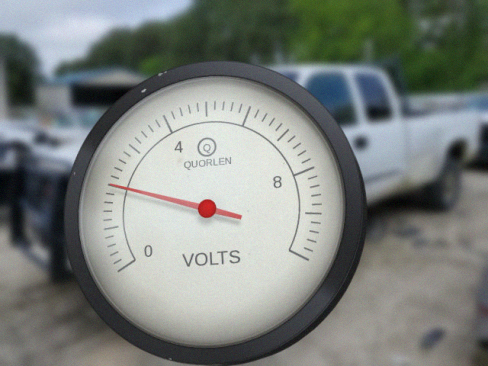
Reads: 2; V
